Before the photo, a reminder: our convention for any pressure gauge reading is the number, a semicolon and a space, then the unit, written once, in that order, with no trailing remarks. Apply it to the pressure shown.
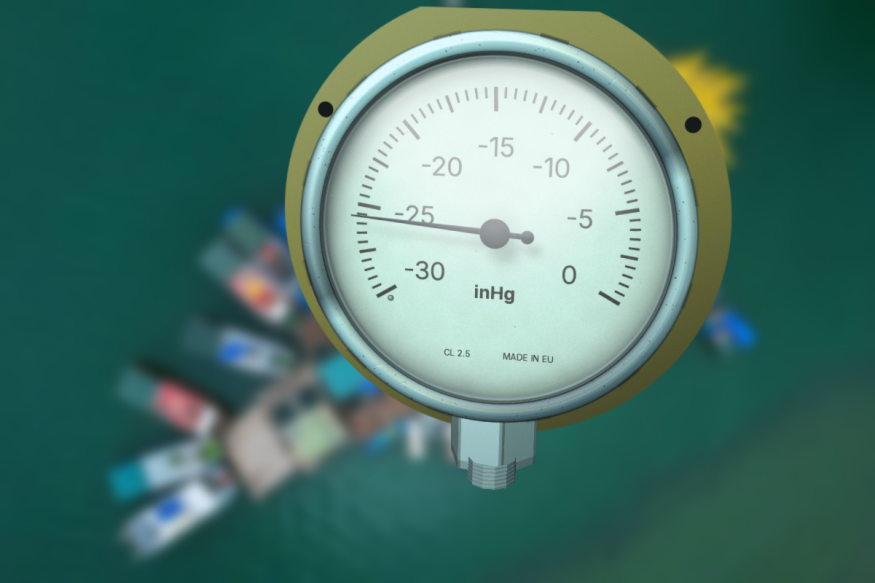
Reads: -25.5; inHg
